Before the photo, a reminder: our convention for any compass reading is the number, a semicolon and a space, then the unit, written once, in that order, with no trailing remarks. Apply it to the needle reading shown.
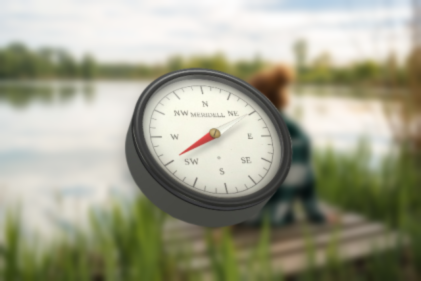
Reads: 240; °
